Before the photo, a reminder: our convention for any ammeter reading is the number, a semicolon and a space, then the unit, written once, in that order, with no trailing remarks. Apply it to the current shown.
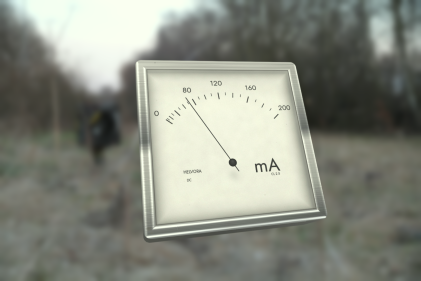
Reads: 70; mA
